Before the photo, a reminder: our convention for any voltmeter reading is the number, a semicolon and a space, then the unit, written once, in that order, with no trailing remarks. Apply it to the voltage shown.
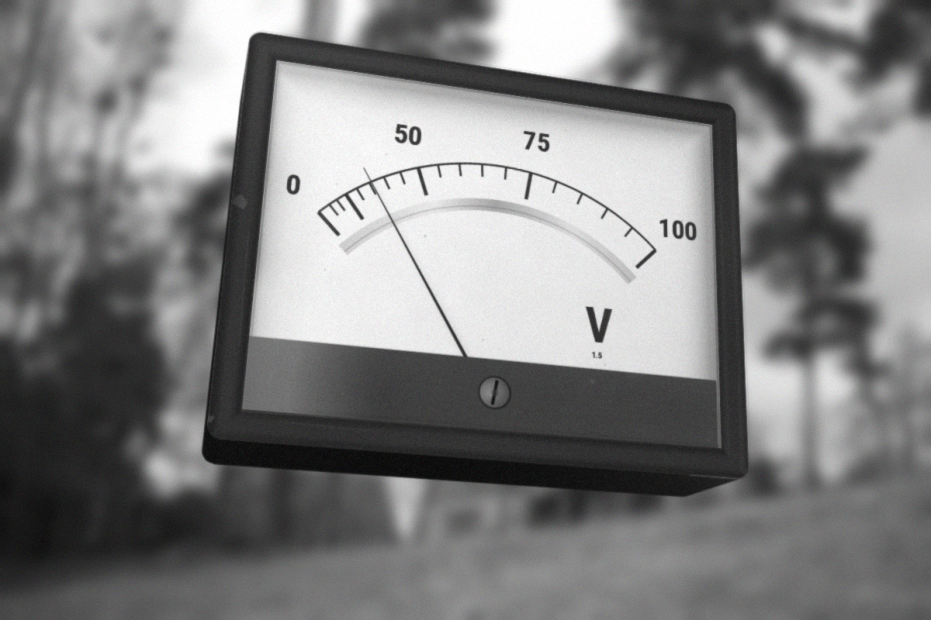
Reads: 35; V
